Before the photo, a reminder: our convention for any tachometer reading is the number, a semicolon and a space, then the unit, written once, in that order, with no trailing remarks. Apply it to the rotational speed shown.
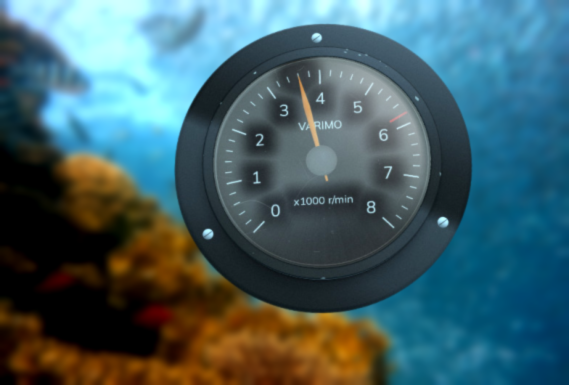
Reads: 3600; rpm
